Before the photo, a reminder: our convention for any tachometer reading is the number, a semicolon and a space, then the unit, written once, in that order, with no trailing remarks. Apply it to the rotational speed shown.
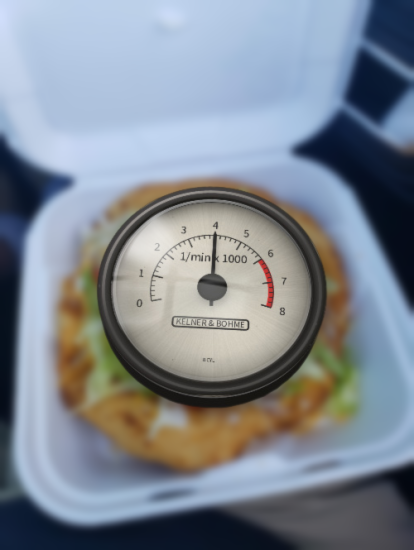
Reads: 4000; rpm
